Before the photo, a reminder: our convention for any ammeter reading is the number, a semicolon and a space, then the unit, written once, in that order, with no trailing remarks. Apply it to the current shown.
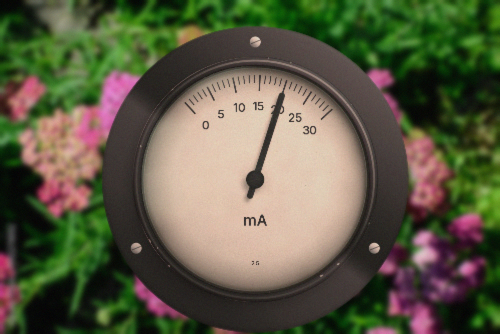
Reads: 20; mA
